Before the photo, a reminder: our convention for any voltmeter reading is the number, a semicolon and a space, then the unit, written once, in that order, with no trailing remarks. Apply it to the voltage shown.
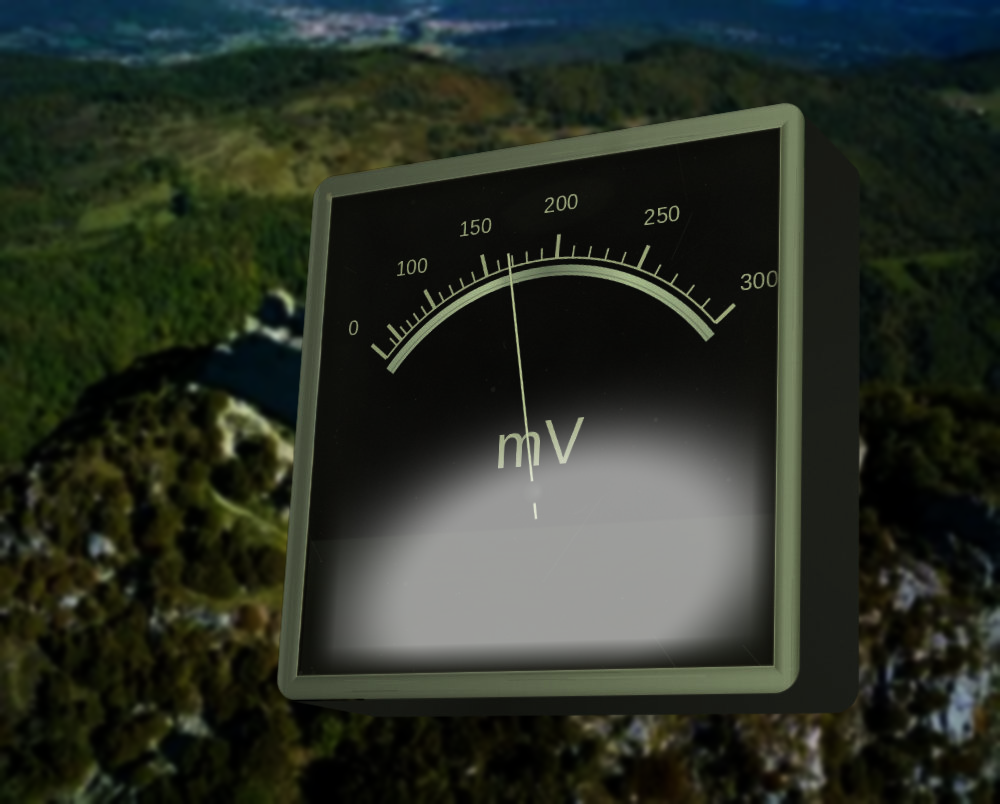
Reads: 170; mV
